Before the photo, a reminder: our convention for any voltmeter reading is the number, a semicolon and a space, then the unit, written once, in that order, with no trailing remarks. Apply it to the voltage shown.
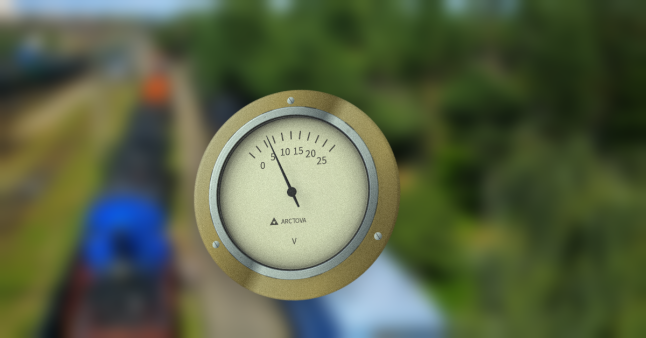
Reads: 6.25; V
